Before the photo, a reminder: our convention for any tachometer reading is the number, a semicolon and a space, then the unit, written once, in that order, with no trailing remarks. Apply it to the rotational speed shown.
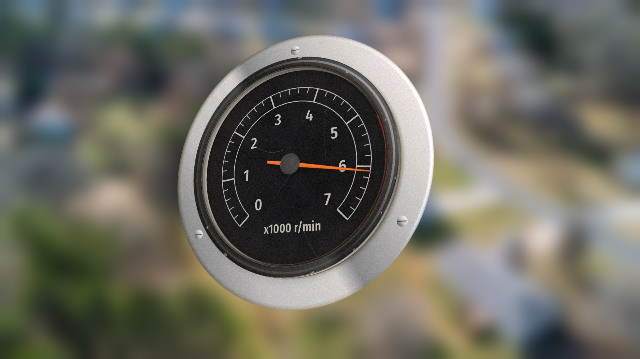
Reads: 6100; rpm
